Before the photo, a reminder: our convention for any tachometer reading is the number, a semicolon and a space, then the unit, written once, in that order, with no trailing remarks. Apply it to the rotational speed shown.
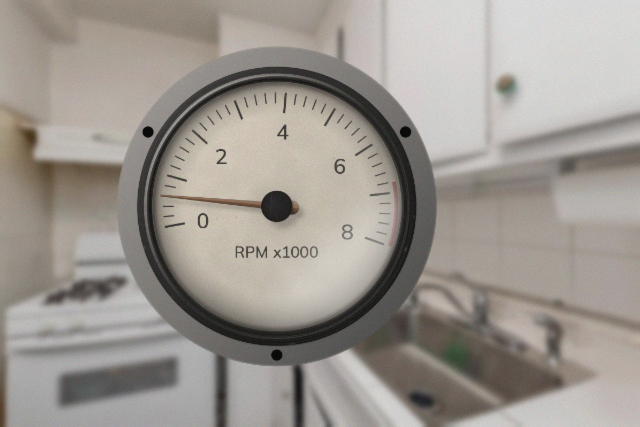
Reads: 600; rpm
